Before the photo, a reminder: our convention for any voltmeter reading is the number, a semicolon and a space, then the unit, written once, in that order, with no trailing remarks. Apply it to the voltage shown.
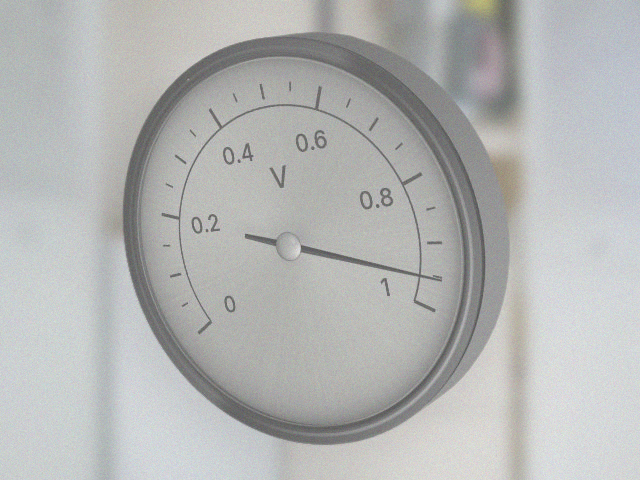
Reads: 0.95; V
